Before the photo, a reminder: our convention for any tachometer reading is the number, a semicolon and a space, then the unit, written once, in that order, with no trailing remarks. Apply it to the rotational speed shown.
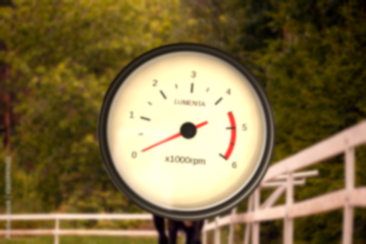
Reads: 0; rpm
